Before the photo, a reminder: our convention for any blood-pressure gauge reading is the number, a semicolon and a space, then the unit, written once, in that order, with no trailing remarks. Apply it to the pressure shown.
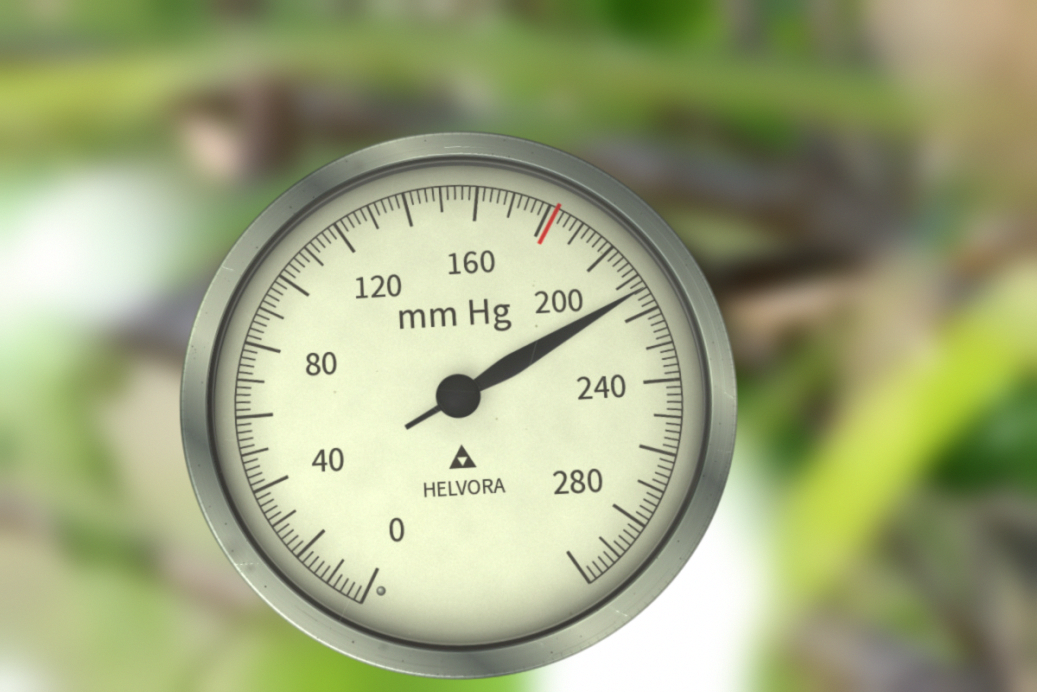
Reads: 214; mmHg
